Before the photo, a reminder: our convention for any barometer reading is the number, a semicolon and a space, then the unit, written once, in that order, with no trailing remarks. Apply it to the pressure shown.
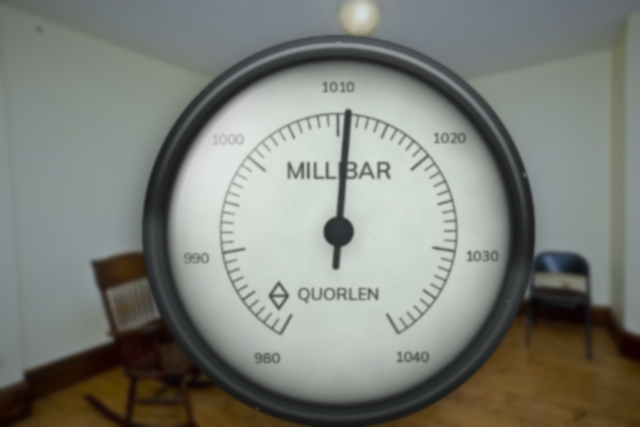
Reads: 1011; mbar
